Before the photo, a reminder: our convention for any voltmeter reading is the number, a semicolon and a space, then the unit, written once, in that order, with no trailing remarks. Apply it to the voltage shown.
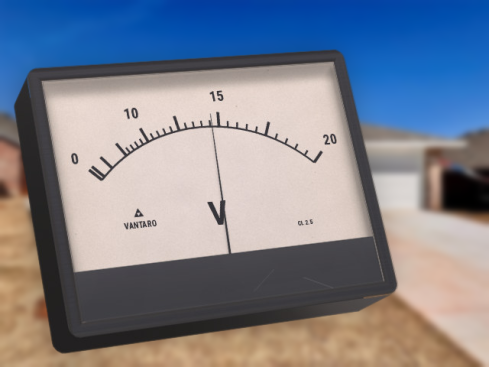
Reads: 14.5; V
